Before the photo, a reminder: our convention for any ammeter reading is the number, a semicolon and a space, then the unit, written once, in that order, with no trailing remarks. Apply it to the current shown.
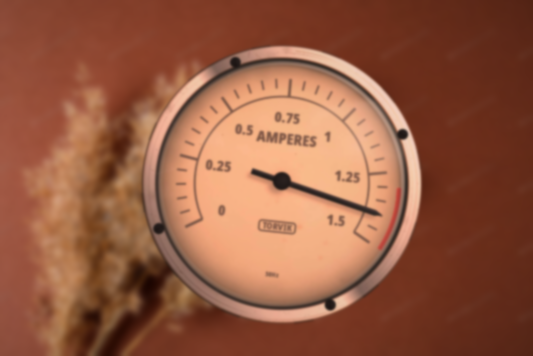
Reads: 1.4; A
